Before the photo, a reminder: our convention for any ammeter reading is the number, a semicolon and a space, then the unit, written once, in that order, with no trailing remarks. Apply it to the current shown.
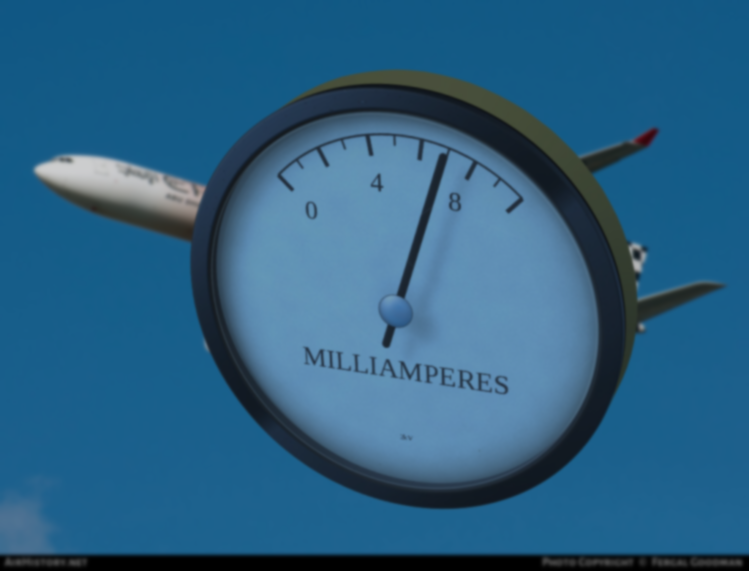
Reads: 7; mA
